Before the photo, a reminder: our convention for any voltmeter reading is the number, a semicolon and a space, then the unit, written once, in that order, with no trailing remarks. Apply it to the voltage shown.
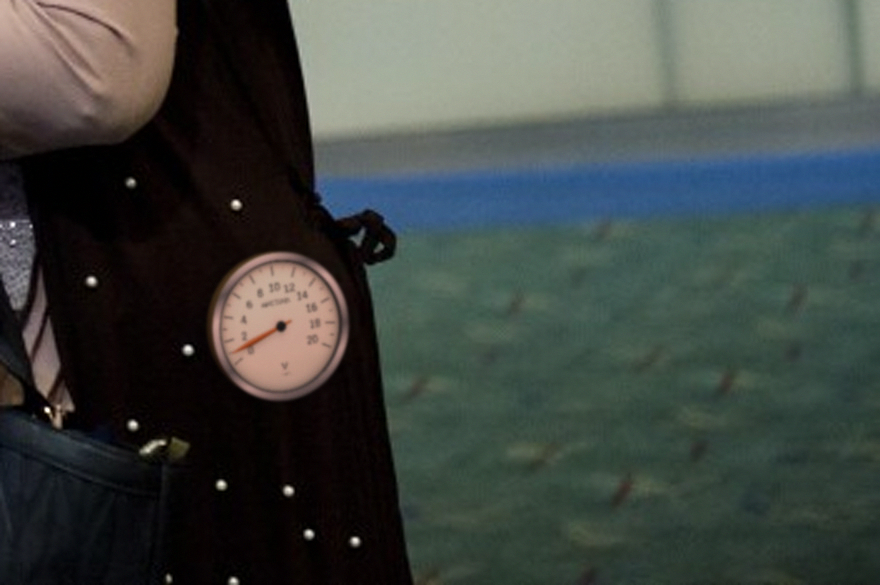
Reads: 1; V
